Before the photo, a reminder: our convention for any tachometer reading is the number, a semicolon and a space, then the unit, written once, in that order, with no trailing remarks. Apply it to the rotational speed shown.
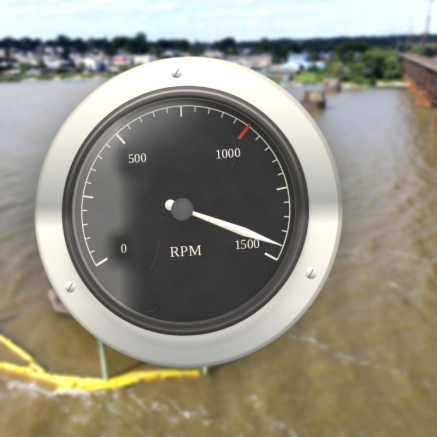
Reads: 1450; rpm
